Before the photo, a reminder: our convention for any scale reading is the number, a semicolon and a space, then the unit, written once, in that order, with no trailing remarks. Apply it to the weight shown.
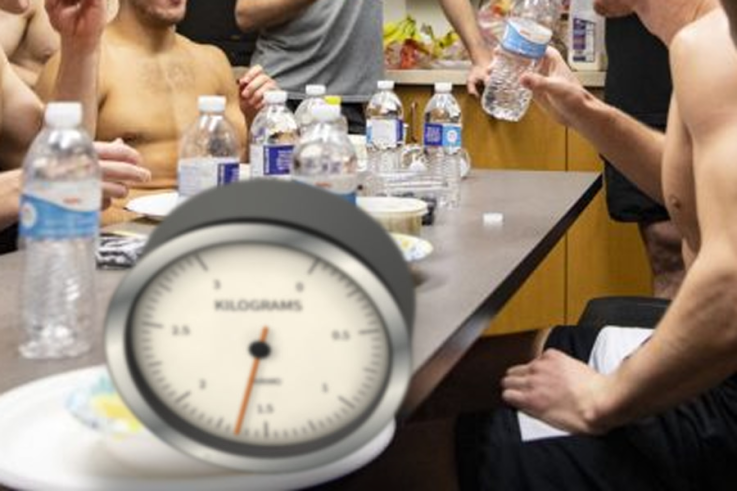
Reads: 1.65; kg
